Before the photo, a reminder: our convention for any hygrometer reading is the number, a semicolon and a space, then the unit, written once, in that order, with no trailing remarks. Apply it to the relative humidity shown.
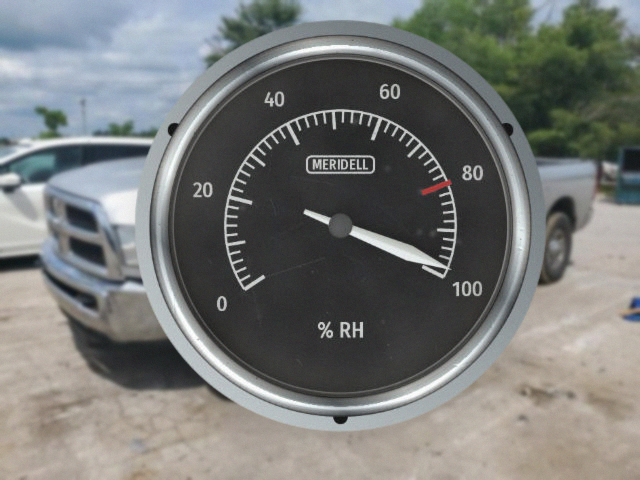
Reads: 98; %
